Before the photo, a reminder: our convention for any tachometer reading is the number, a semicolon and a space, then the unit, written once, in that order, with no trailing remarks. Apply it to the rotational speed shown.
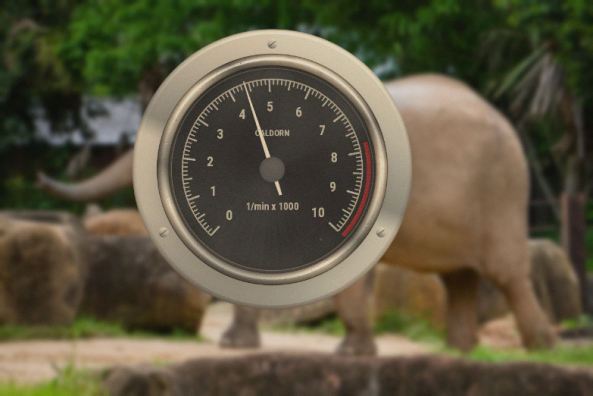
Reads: 4400; rpm
